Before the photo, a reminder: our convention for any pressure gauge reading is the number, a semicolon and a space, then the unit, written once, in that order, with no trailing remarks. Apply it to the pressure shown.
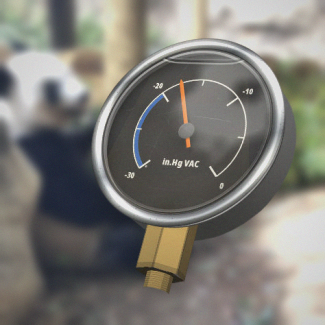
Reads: -17.5; inHg
